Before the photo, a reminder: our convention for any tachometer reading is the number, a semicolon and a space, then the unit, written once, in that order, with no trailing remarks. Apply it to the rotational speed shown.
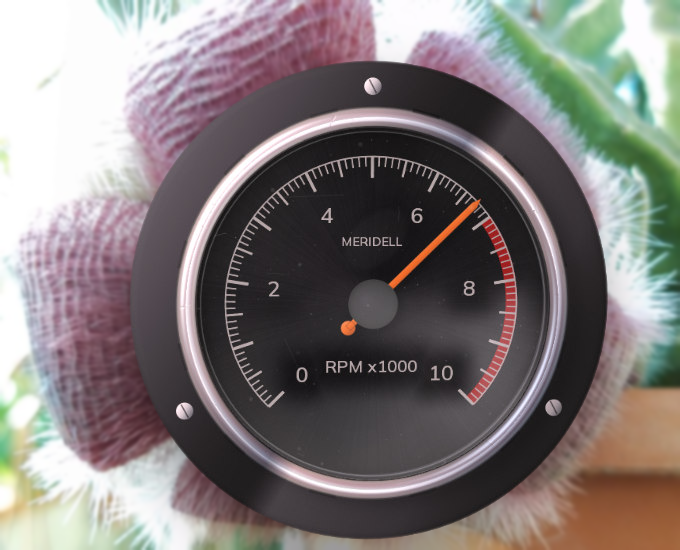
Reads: 6700; rpm
